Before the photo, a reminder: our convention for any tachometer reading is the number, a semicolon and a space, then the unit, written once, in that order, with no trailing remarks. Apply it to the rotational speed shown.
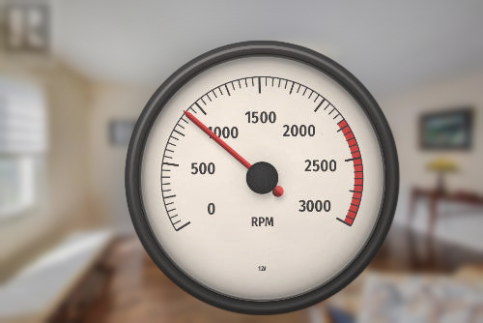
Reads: 900; rpm
